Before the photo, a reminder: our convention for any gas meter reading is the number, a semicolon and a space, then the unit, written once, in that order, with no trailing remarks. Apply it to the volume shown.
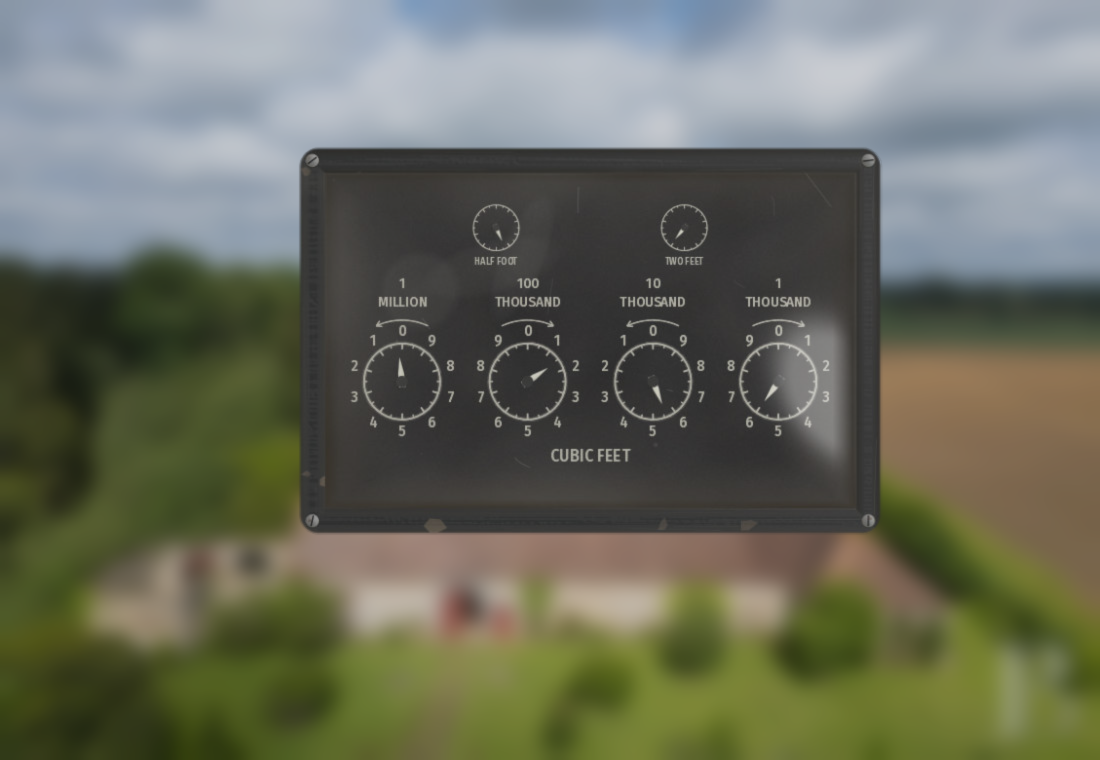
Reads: 15600; ft³
